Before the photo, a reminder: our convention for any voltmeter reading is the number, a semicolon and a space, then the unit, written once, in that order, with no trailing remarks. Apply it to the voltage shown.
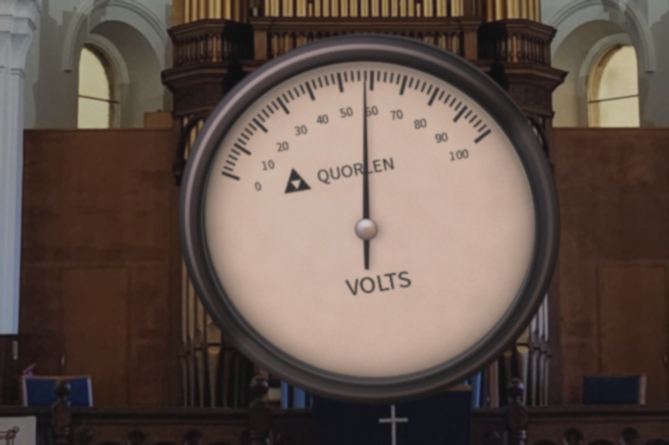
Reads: 58; V
